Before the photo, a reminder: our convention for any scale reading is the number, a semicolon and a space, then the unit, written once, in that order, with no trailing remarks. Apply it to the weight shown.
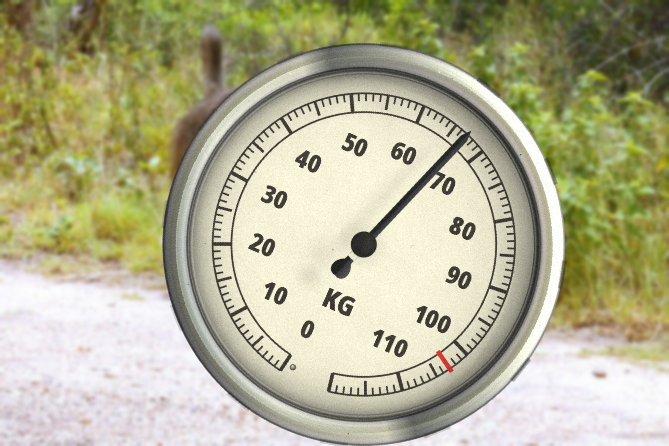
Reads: 67; kg
